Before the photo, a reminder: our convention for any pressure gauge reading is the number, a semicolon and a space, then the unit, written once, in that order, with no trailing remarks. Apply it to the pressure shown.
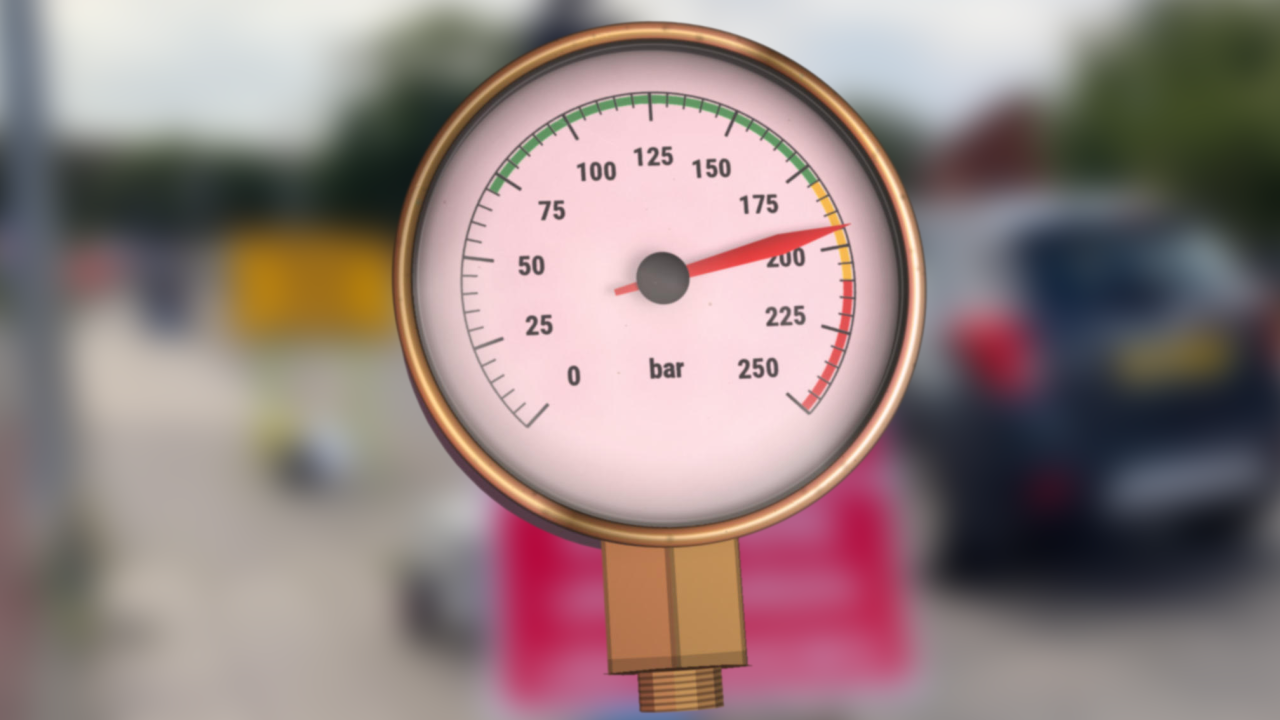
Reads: 195; bar
